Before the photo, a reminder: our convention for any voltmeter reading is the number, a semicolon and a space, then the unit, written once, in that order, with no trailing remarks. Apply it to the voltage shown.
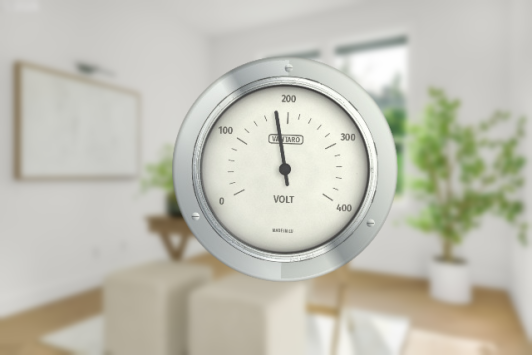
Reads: 180; V
